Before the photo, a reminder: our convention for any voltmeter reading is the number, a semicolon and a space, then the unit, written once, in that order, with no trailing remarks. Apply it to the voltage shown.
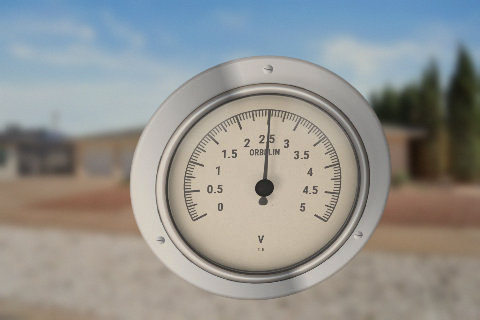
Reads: 2.5; V
